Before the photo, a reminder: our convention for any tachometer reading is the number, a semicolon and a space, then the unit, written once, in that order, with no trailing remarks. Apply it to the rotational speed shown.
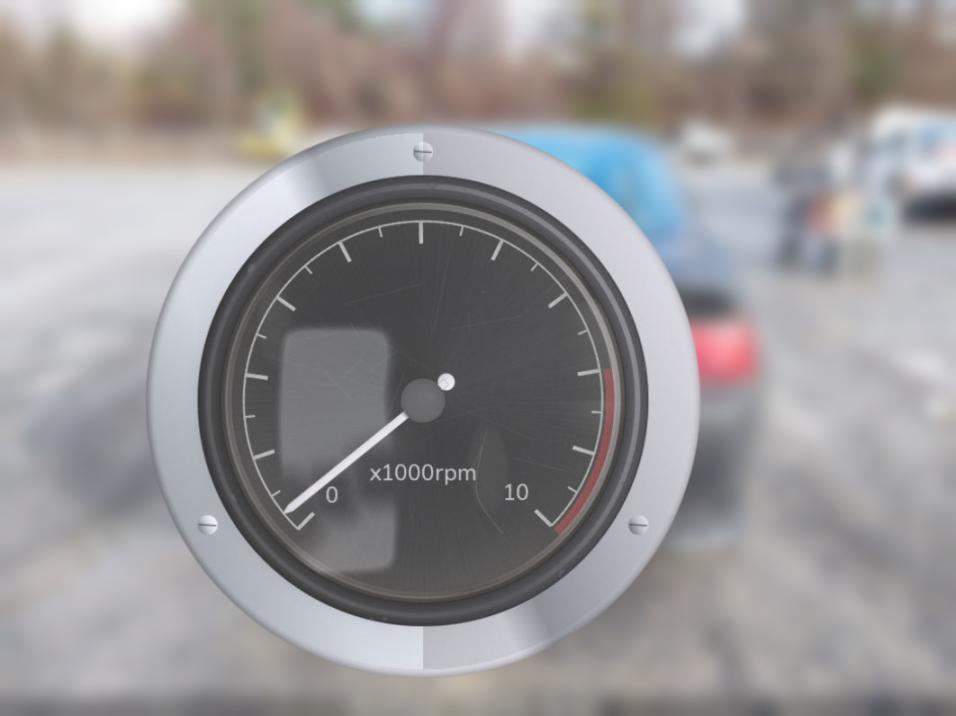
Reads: 250; rpm
